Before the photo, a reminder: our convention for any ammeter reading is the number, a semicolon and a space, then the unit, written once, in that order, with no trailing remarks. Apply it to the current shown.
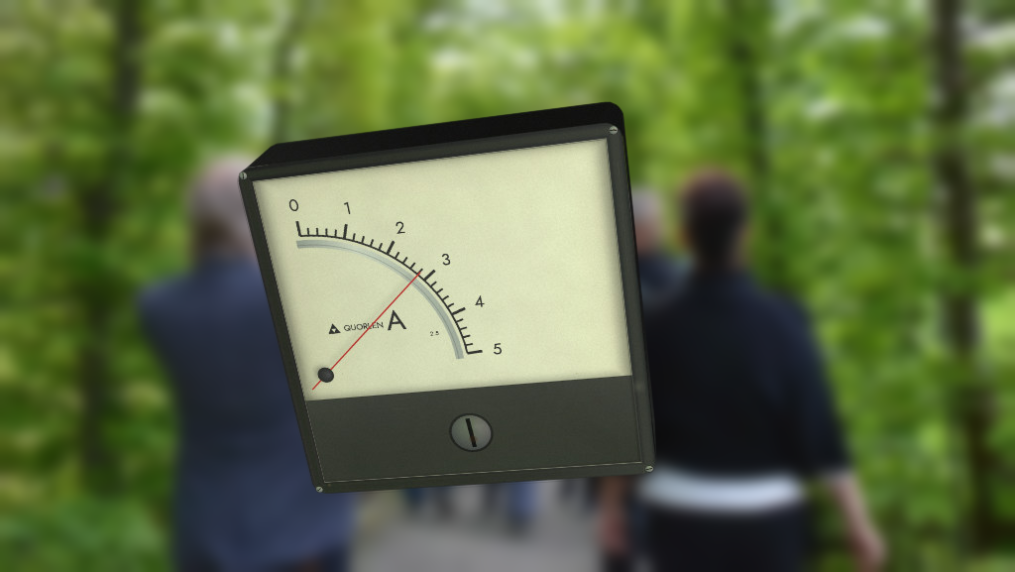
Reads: 2.8; A
